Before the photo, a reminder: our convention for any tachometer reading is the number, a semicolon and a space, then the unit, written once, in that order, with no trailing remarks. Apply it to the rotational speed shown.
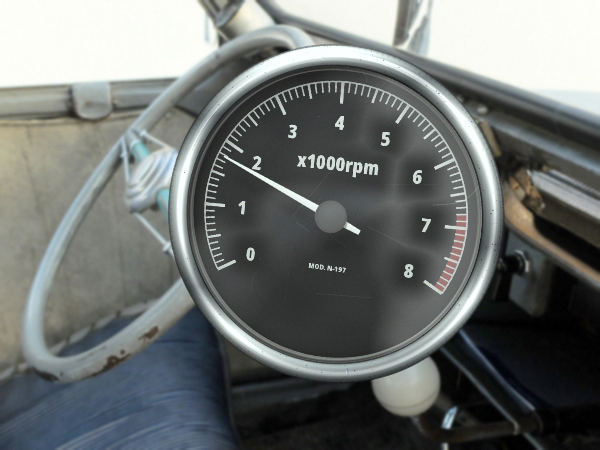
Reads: 1800; rpm
